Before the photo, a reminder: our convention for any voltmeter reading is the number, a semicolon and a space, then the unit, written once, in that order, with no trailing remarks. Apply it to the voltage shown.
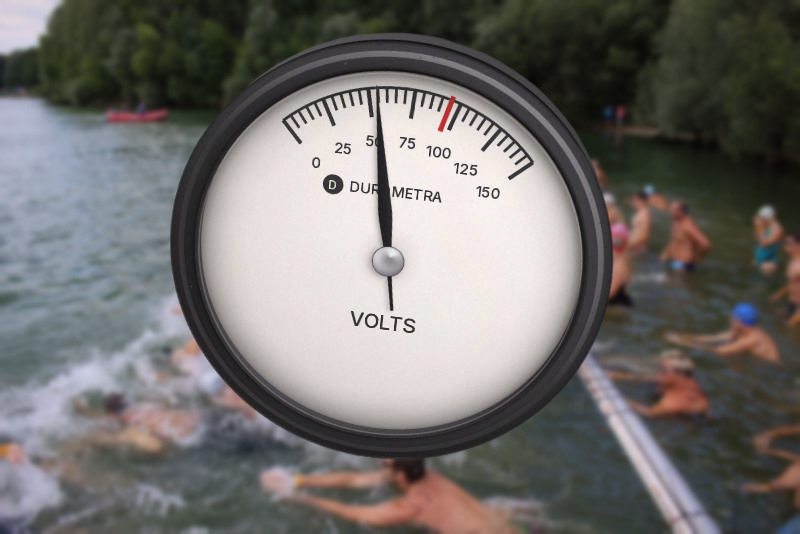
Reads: 55; V
